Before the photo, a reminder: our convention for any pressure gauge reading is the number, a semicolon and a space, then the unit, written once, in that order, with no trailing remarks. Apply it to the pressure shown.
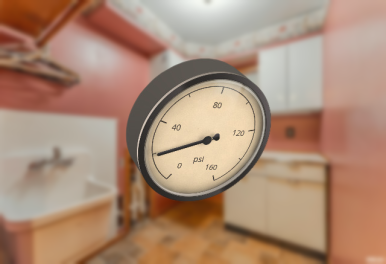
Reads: 20; psi
